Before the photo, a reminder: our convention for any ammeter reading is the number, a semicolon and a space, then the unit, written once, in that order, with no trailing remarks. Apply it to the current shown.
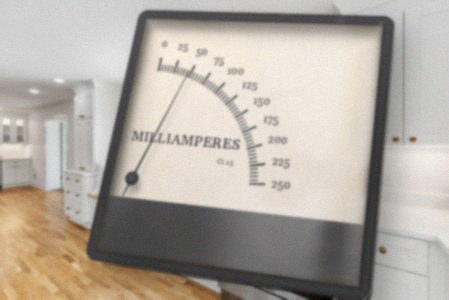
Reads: 50; mA
